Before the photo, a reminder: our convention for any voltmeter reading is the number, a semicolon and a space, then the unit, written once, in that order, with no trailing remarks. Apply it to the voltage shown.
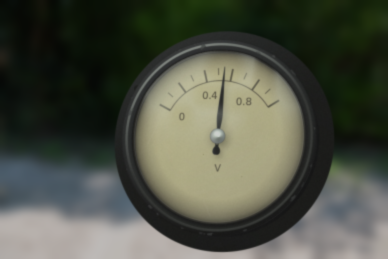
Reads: 0.55; V
